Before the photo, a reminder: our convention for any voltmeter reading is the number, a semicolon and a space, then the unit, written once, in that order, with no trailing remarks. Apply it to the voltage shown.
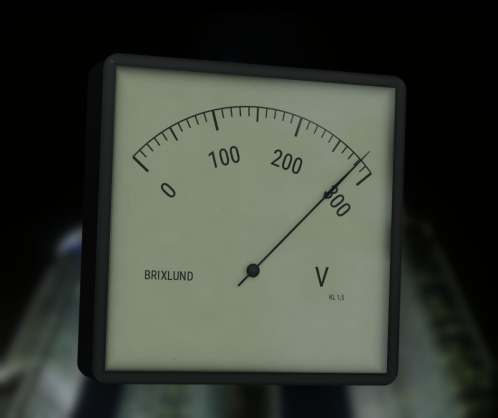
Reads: 280; V
